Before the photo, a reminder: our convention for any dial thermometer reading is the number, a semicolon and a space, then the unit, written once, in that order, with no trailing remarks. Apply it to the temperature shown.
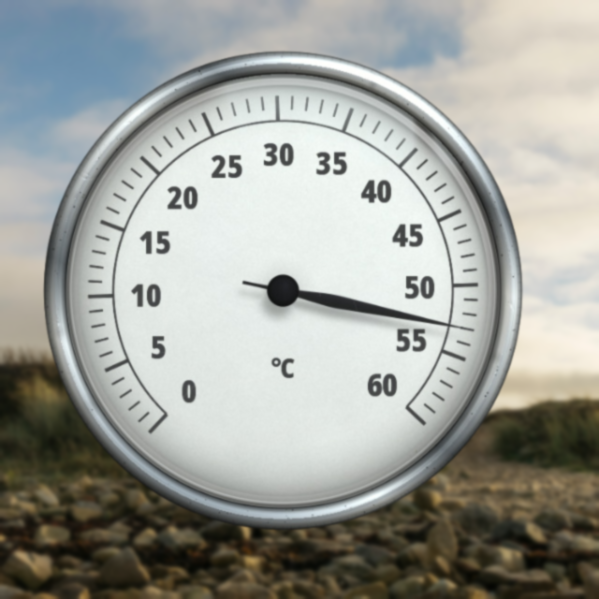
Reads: 53; °C
